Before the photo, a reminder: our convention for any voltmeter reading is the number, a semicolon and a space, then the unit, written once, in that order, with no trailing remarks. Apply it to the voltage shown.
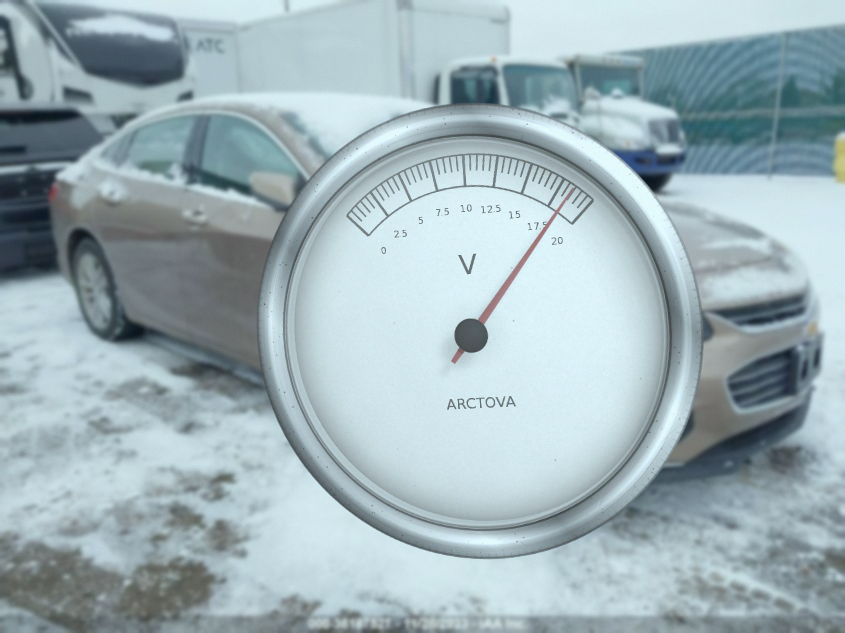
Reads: 18.5; V
